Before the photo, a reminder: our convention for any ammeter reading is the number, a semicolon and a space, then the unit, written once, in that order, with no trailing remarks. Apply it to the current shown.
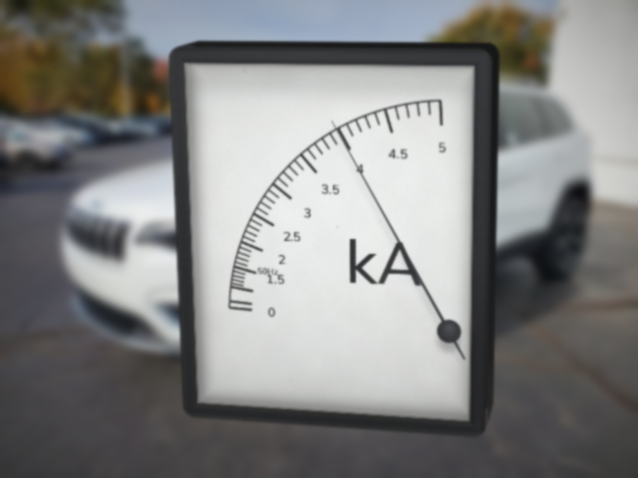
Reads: 4; kA
